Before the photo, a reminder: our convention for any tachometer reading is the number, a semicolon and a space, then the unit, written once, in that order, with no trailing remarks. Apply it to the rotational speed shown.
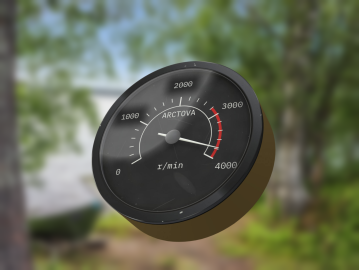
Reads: 3800; rpm
